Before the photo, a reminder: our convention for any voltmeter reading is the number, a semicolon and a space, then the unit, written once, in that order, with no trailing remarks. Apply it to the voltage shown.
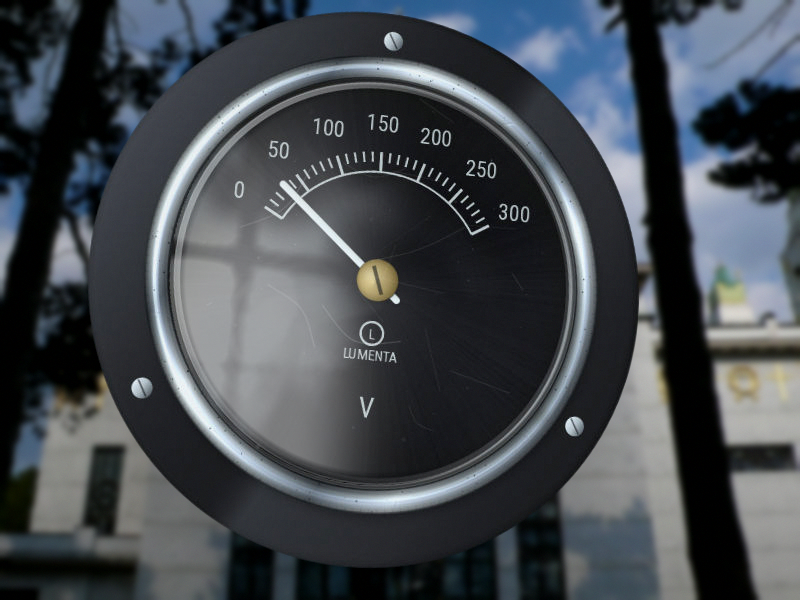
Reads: 30; V
